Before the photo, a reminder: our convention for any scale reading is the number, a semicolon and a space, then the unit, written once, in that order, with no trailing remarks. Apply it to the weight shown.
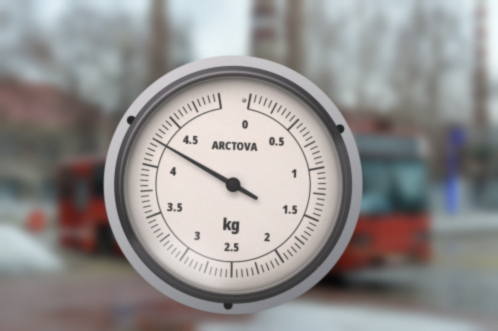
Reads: 4.25; kg
